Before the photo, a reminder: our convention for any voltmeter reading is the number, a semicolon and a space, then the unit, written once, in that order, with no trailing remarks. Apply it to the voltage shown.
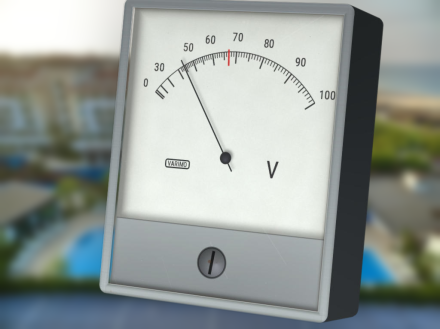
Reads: 45; V
